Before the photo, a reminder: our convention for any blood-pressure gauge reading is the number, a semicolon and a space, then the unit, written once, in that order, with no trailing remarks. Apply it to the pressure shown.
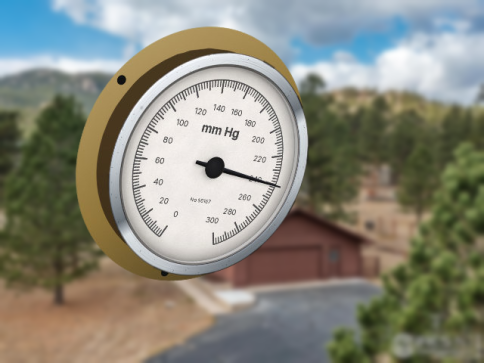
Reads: 240; mmHg
